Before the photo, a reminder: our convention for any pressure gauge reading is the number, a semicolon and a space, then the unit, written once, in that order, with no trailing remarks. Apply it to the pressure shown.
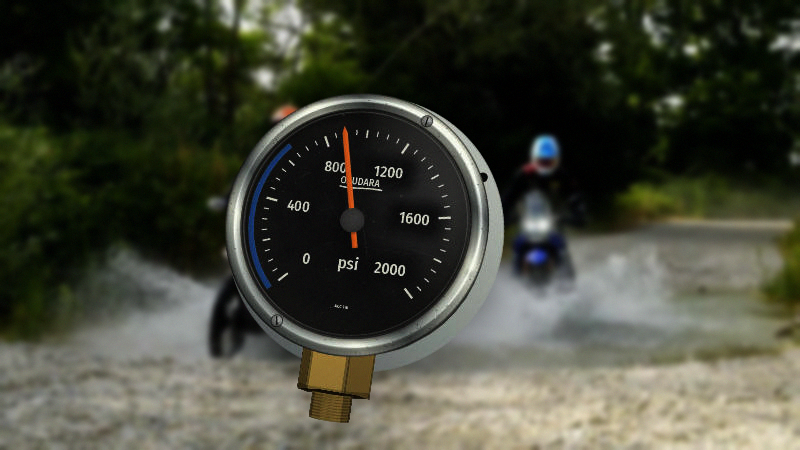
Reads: 900; psi
